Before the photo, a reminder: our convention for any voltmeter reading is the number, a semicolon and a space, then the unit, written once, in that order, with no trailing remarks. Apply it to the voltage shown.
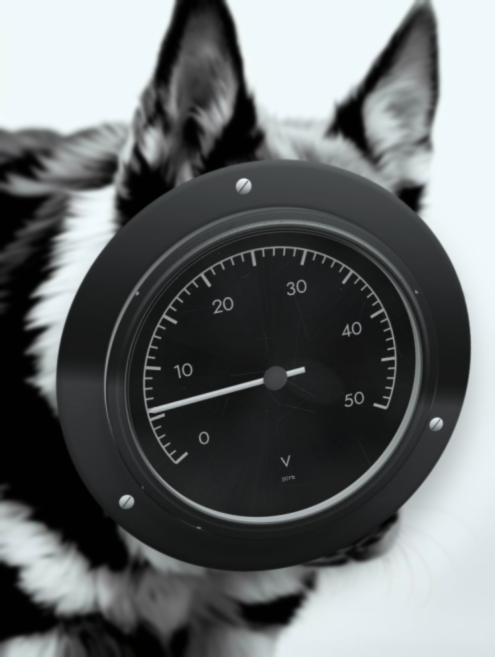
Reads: 6; V
